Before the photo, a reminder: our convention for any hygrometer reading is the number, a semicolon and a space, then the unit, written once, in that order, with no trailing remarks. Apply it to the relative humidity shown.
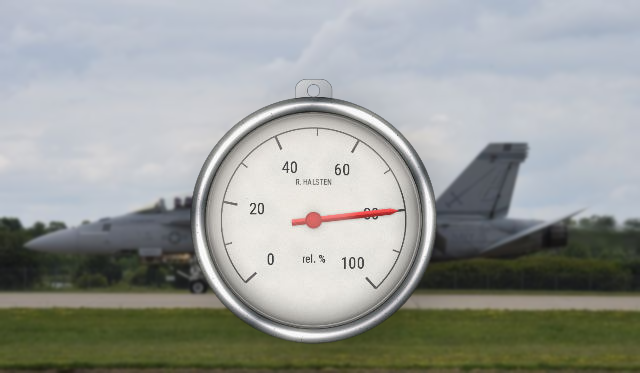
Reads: 80; %
